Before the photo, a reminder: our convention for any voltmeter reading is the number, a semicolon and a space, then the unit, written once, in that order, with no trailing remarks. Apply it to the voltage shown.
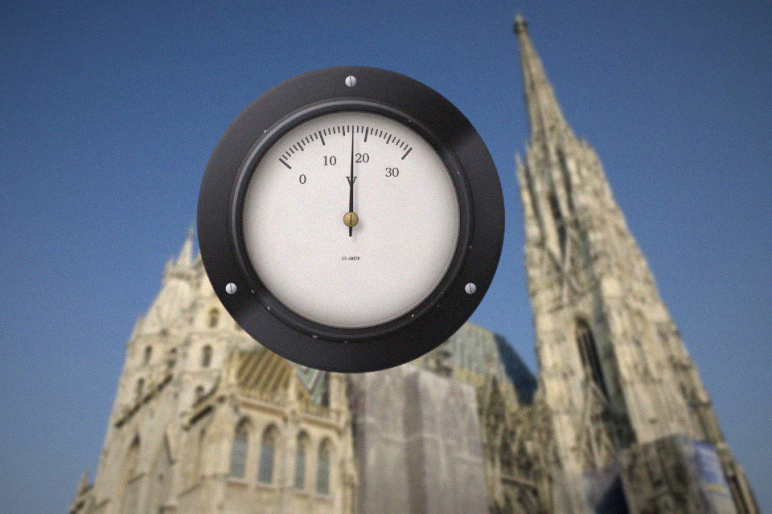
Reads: 17; V
